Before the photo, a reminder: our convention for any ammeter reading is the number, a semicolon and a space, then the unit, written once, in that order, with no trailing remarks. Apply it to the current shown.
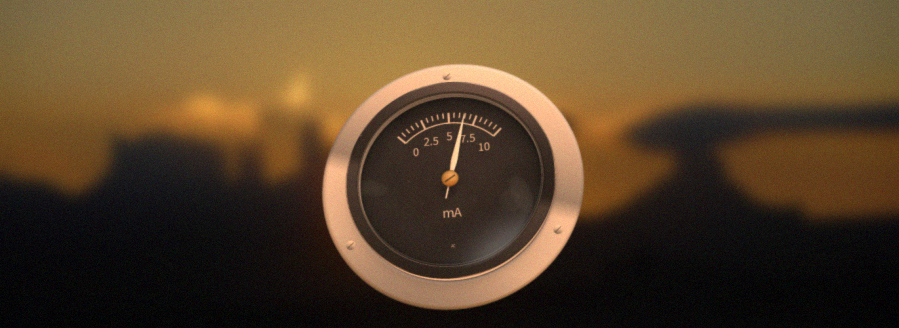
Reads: 6.5; mA
